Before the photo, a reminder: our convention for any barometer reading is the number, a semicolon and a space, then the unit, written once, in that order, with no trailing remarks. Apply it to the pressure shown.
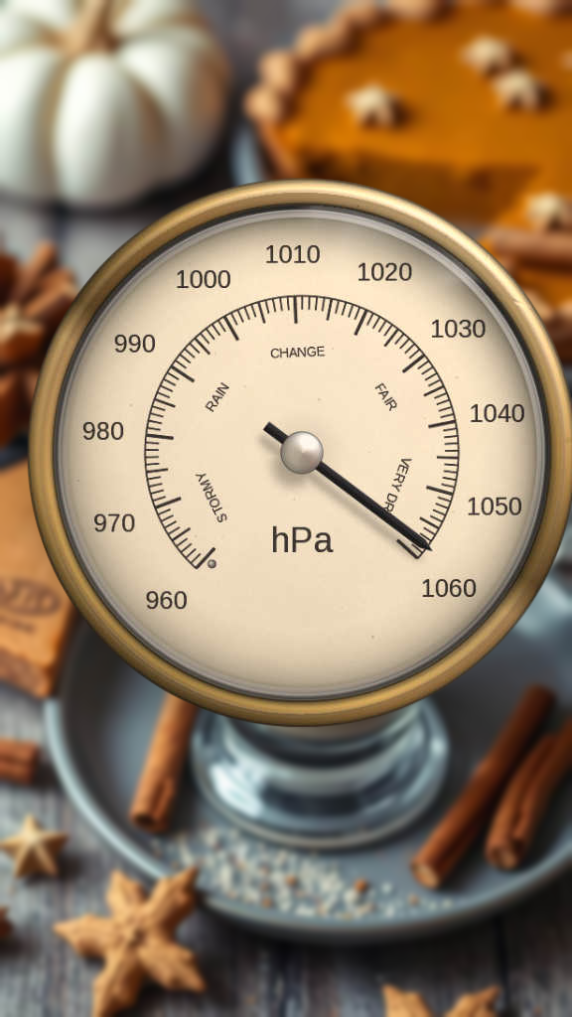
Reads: 1058; hPa
